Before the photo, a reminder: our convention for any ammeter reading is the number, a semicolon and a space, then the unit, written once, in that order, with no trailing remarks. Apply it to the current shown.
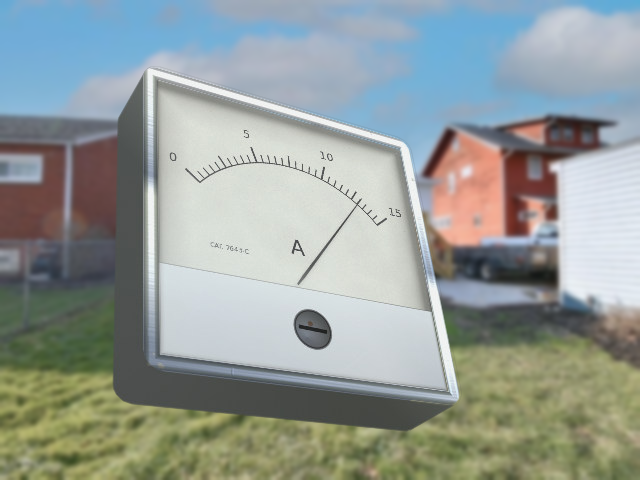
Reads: 13; A
